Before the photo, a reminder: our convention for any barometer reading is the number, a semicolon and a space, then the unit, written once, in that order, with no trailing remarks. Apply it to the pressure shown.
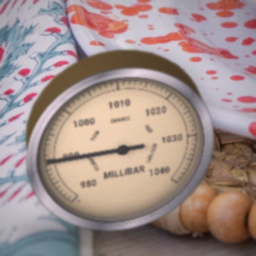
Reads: 990; mbar
